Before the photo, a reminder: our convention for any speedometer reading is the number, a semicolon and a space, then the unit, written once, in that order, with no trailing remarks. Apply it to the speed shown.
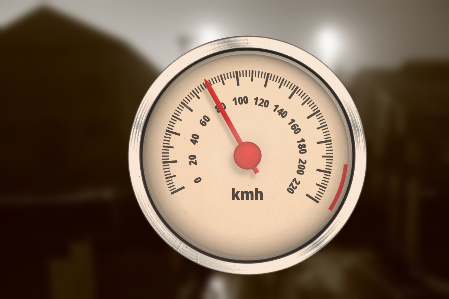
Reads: 80; km/h
